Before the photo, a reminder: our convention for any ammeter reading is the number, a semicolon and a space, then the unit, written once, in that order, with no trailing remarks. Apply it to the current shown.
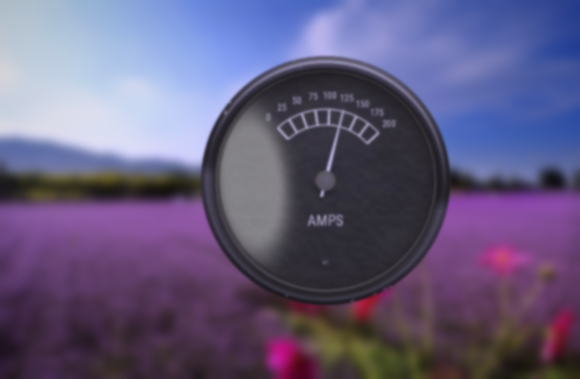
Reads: 125; A
